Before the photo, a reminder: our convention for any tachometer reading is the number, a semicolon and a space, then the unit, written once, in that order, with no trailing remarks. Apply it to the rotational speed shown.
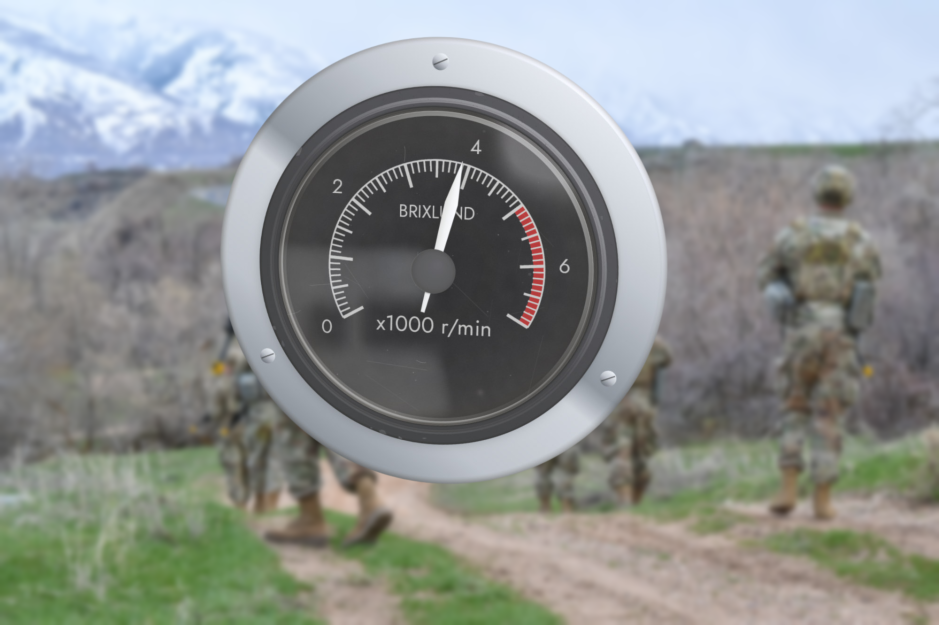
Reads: 3900; rpm
